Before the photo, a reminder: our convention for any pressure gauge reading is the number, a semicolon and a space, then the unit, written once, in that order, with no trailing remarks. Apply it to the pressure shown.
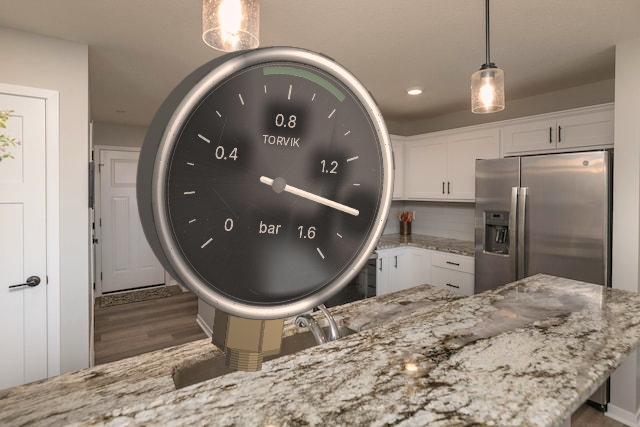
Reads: 1.4; bar
